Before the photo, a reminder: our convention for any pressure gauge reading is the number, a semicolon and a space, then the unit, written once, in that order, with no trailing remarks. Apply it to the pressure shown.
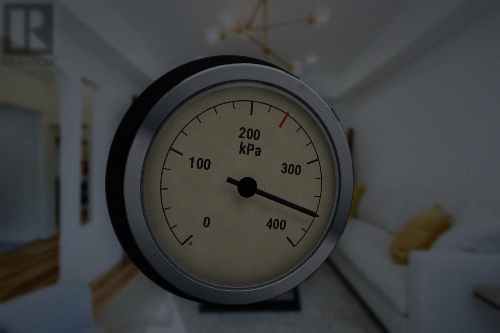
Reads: 360; kPa
